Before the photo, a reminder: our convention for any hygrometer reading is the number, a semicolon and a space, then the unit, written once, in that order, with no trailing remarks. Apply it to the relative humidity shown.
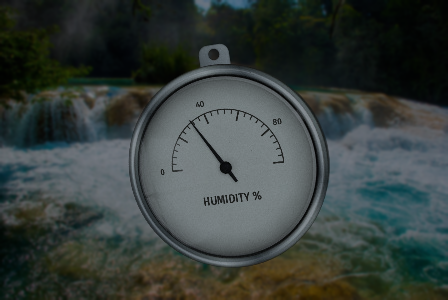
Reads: 32; %
